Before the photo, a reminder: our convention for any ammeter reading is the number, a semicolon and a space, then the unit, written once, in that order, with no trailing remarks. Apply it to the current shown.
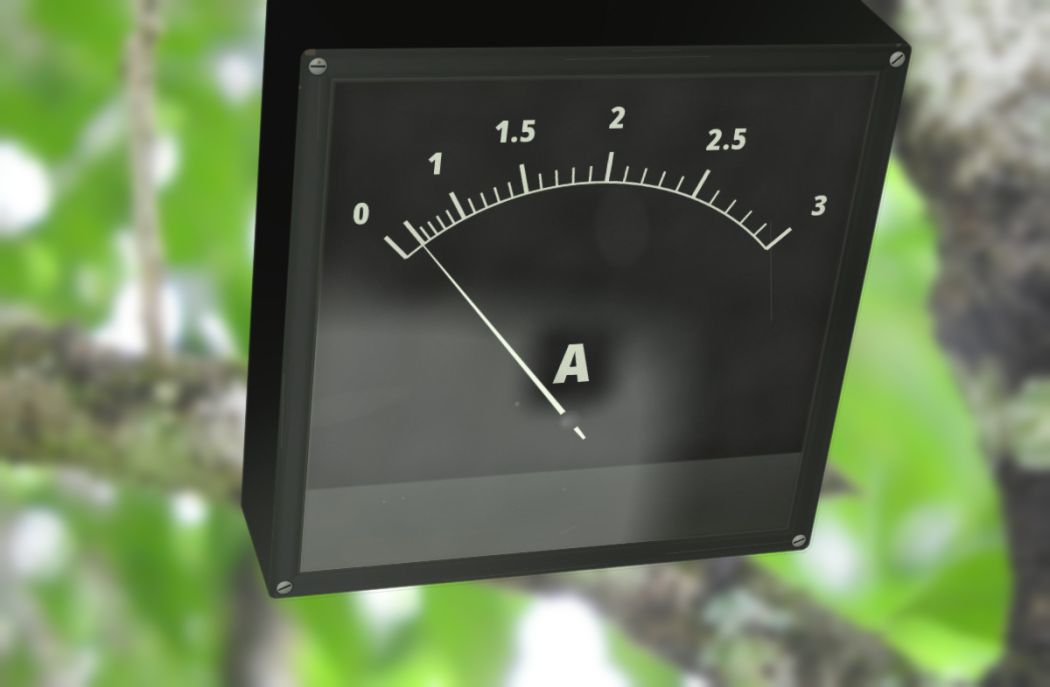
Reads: 0.5; A
